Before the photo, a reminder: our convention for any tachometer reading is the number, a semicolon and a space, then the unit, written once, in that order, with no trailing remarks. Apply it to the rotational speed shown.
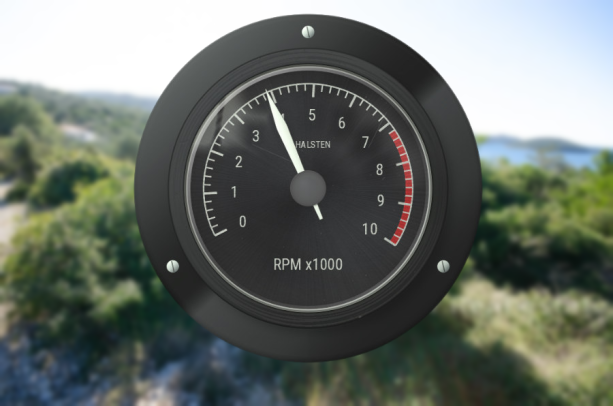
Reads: 3900; rpm
